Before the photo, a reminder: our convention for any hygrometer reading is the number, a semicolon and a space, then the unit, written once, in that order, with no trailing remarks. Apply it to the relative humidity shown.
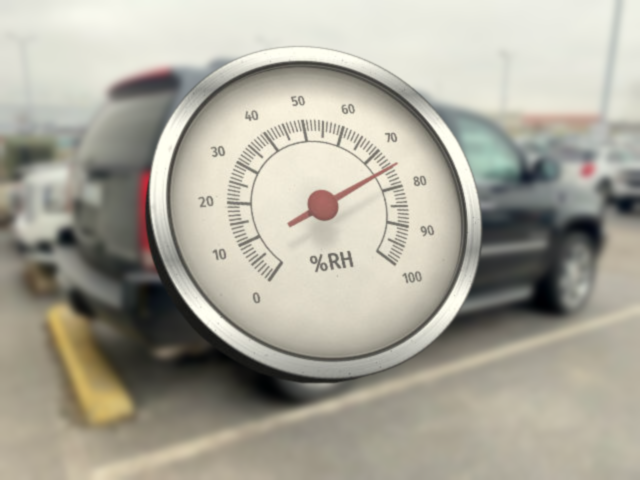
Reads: 75; %
